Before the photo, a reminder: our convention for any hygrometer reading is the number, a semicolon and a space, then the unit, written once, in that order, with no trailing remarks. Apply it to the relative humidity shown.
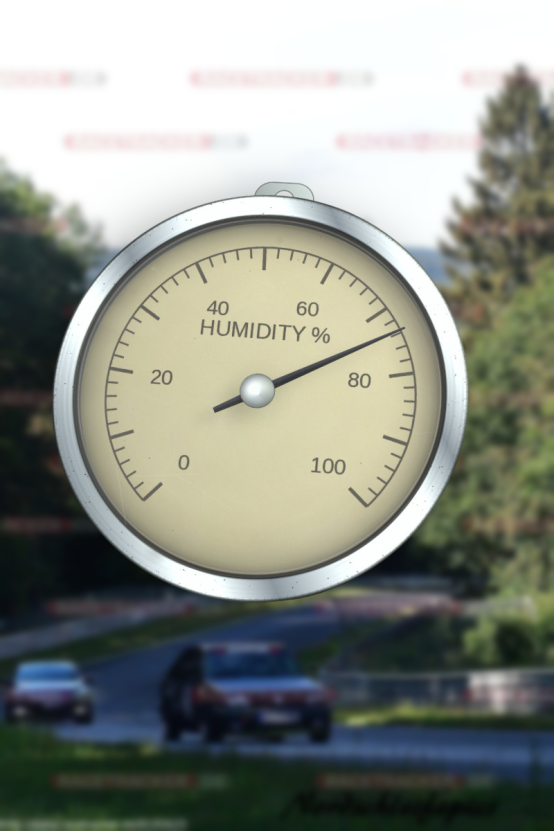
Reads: 74; %
